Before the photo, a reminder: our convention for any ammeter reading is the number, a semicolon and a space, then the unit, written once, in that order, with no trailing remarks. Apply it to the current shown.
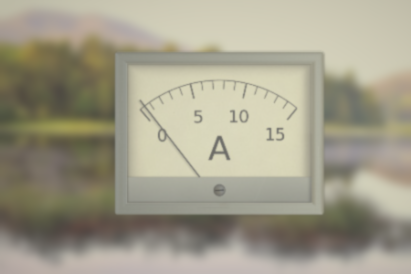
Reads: 0.5; A
